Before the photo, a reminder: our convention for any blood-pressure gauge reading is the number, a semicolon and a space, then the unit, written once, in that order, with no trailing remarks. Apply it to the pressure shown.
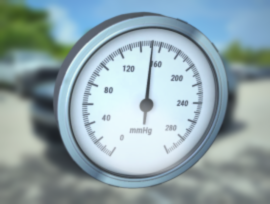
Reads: 150; mmHg
